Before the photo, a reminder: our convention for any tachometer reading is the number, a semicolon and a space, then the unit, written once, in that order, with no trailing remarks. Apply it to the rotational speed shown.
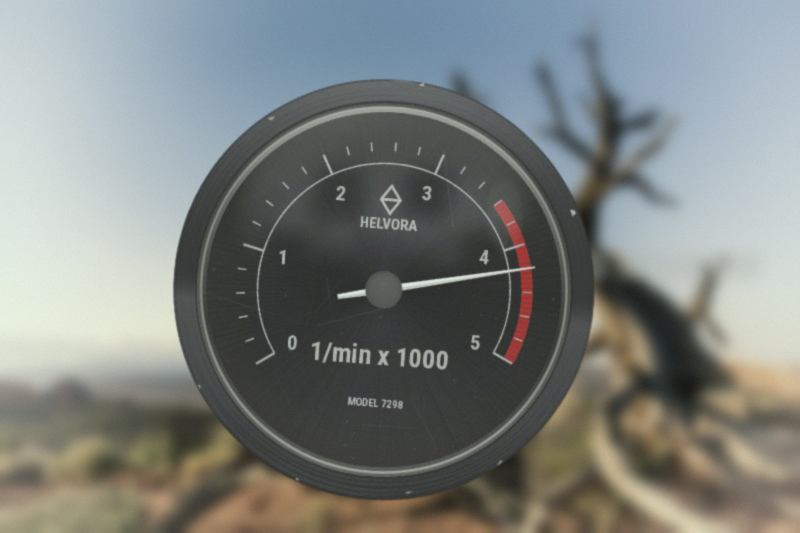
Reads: 4200; rpm
